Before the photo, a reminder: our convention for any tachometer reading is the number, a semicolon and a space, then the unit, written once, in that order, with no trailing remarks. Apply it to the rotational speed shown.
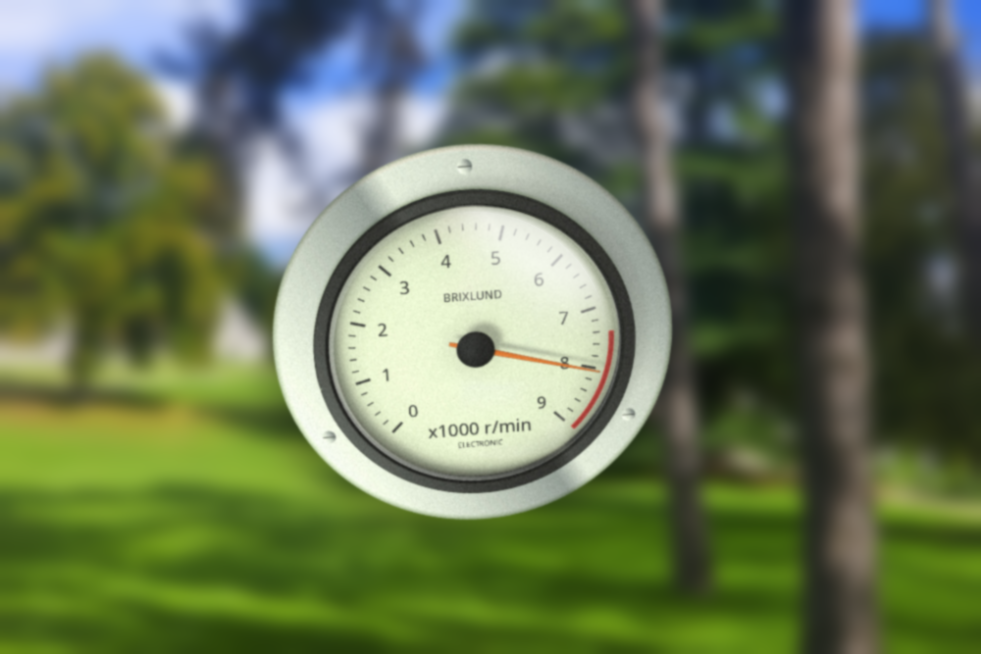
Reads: 8000; rpm
